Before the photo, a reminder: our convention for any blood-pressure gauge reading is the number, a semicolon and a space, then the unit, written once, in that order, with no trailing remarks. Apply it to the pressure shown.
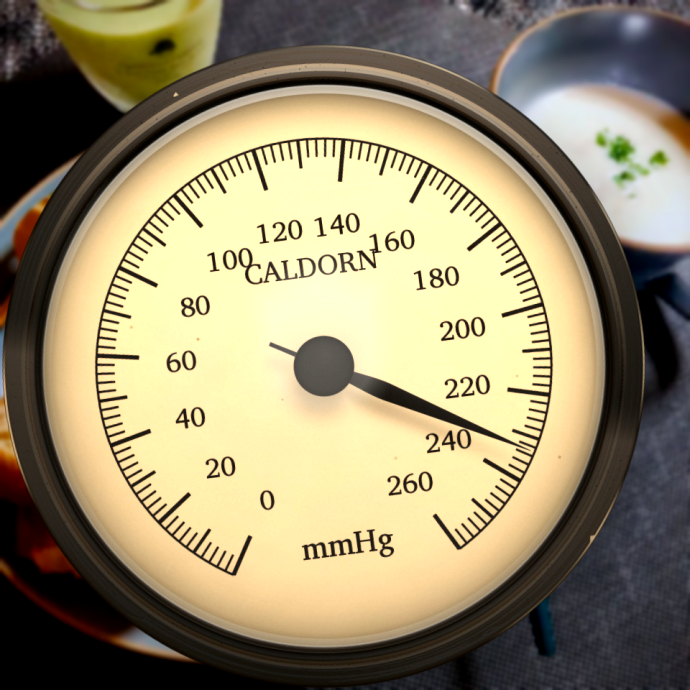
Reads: 233; mmHg
